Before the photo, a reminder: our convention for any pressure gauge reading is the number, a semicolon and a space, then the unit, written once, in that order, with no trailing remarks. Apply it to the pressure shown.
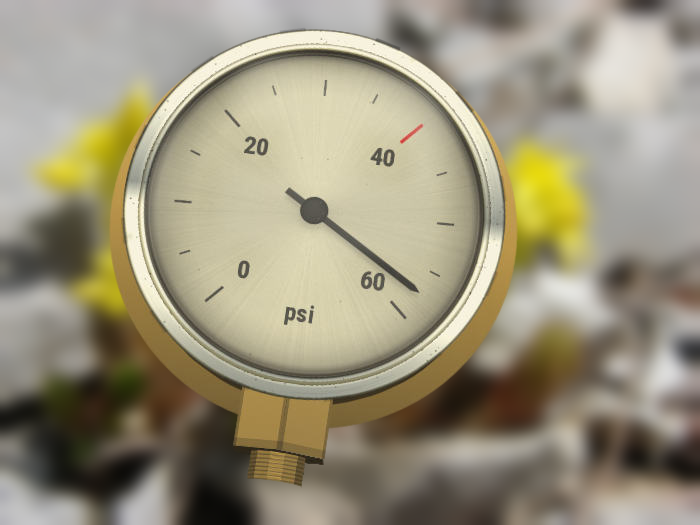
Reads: 57.5; psi
